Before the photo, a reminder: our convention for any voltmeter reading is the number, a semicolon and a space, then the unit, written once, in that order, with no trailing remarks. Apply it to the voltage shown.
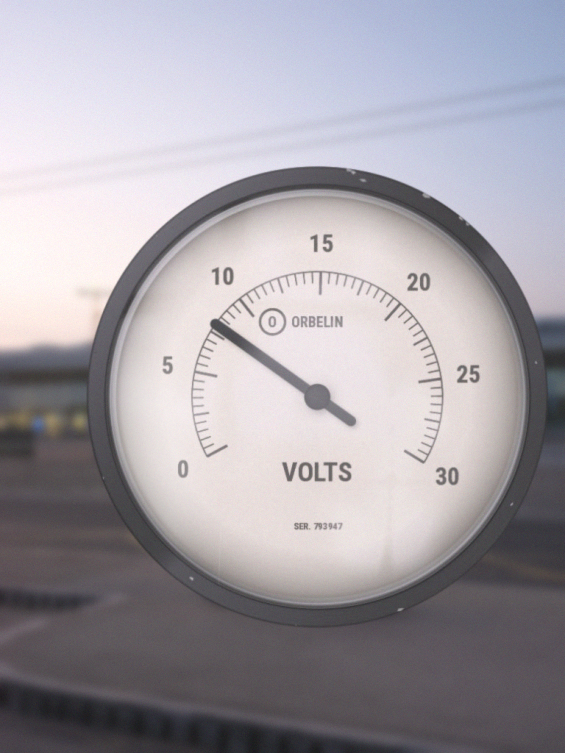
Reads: 8; V
